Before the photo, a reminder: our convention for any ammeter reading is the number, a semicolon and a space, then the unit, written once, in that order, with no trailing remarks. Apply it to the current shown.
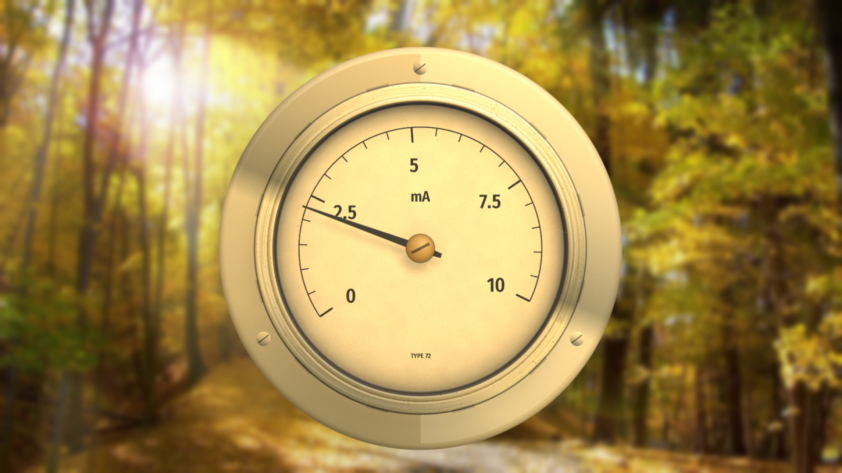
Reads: 2.25; mA
